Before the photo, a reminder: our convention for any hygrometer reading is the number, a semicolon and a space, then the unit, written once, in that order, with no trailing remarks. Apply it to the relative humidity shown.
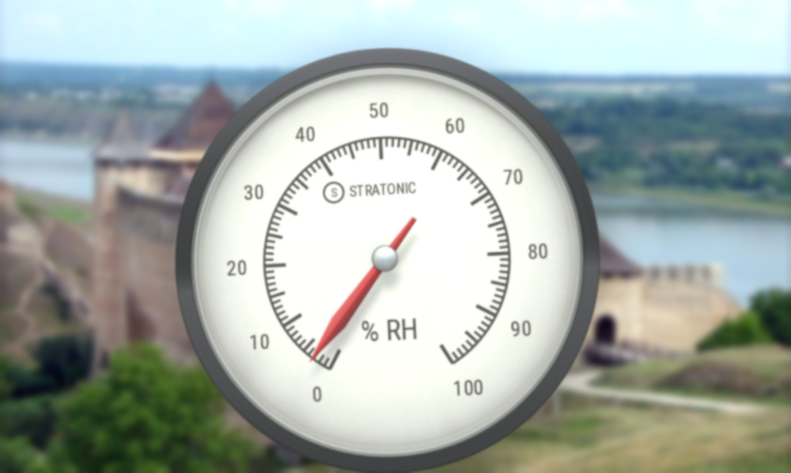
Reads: 3; %
